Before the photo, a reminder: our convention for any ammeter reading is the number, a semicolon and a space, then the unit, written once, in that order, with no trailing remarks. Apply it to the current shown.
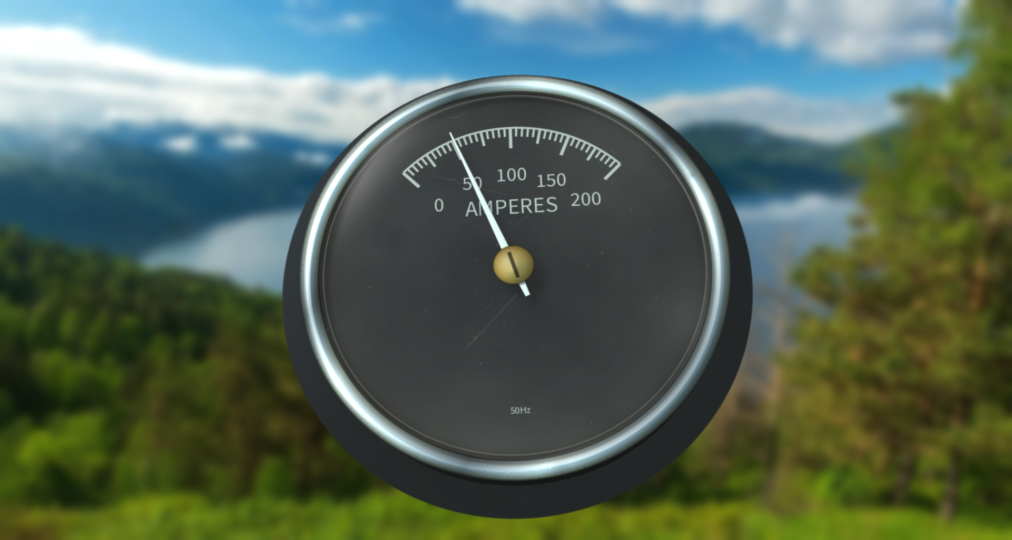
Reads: 50; A
